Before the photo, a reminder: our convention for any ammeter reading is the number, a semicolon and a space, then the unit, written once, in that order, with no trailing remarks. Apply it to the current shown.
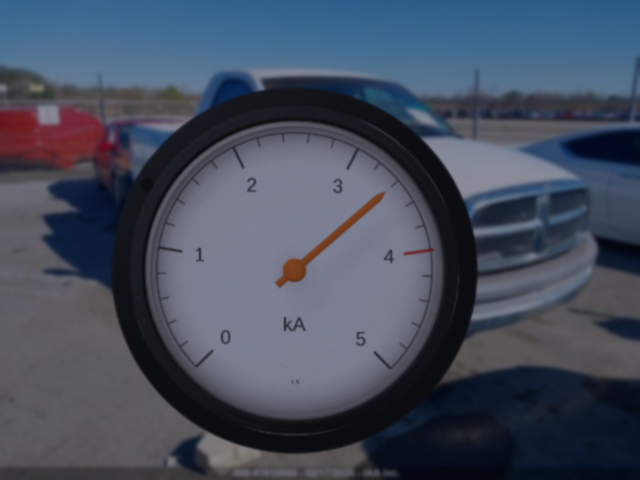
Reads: 3.4; kA
